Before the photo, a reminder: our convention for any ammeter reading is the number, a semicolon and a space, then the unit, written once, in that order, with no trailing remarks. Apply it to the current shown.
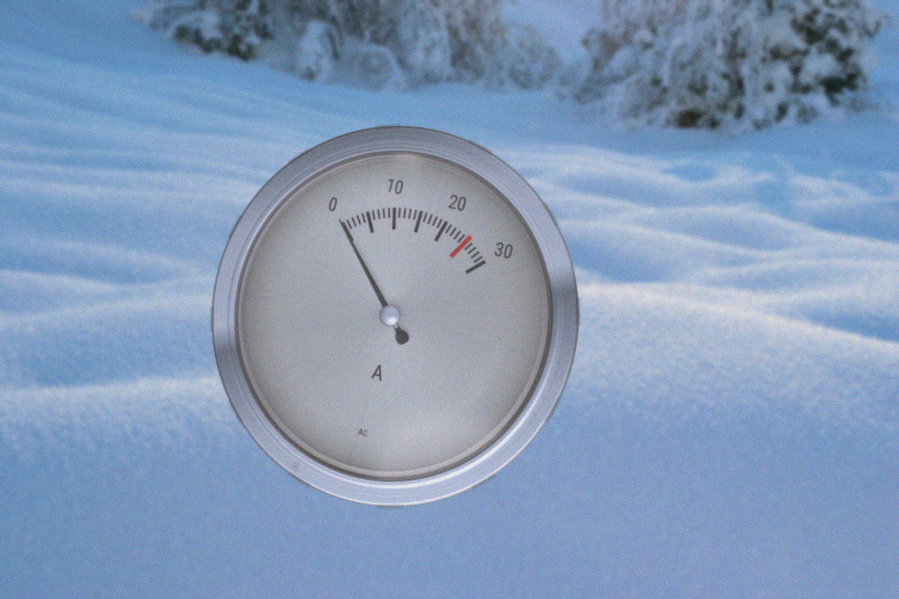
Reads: 0; A
